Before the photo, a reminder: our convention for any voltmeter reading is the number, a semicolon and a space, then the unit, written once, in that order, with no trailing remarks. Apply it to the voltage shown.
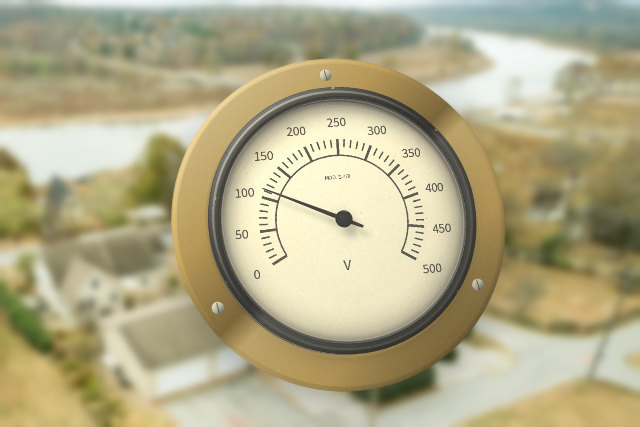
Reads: 110; V
